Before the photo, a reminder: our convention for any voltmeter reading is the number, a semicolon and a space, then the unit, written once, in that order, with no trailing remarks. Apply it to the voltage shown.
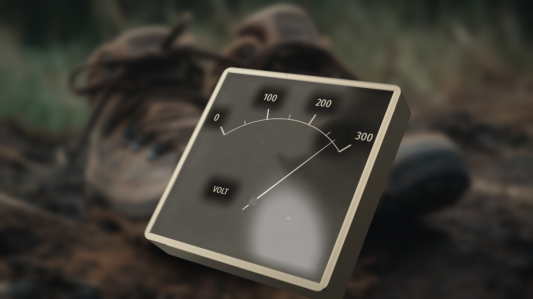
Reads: 275; V
